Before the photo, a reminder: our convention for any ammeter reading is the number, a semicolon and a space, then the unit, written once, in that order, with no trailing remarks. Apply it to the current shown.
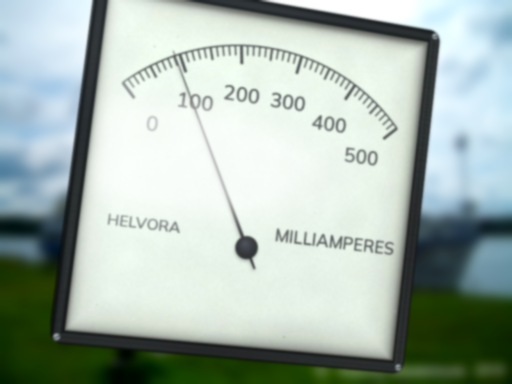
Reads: 90; mA
